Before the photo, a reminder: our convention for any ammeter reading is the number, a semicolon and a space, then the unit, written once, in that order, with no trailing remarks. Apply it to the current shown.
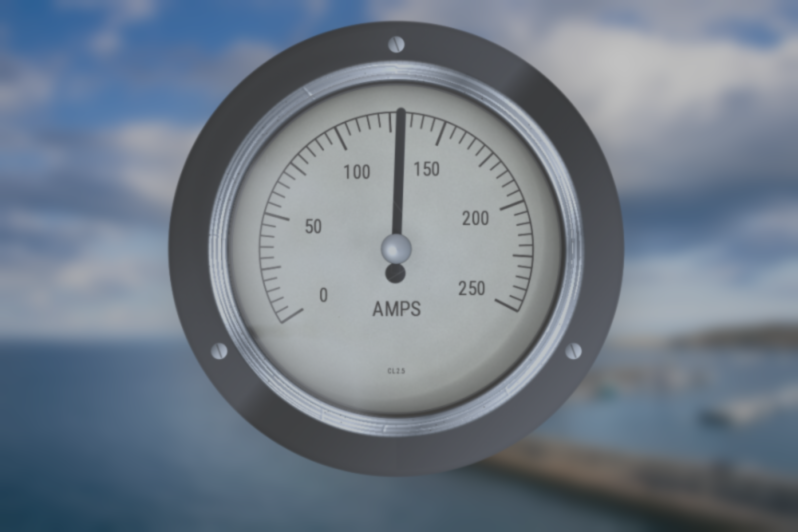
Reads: 130; A
